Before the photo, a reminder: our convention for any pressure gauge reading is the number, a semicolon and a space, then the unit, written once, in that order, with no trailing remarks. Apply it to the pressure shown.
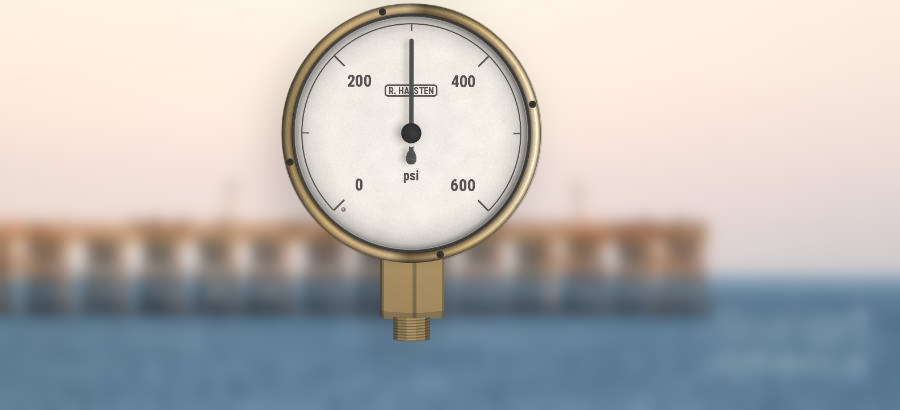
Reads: 300; psi
